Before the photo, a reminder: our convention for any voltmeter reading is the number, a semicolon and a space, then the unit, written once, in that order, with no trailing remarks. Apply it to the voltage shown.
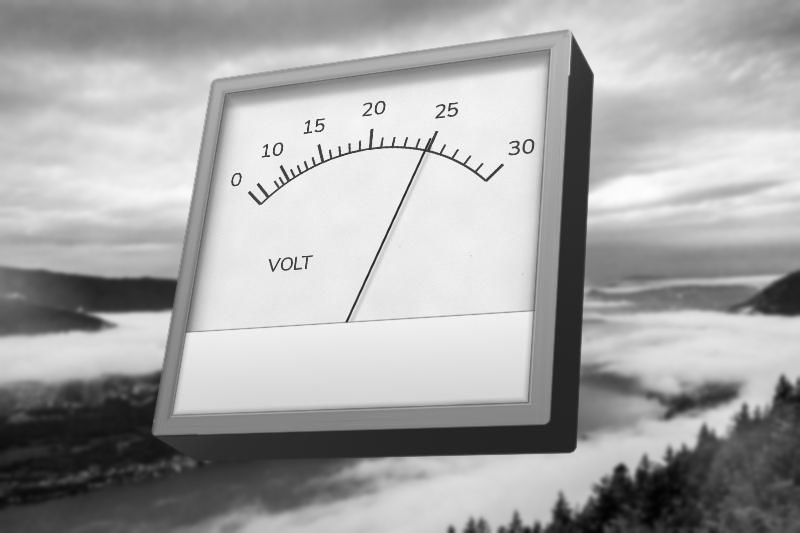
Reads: 25; V
